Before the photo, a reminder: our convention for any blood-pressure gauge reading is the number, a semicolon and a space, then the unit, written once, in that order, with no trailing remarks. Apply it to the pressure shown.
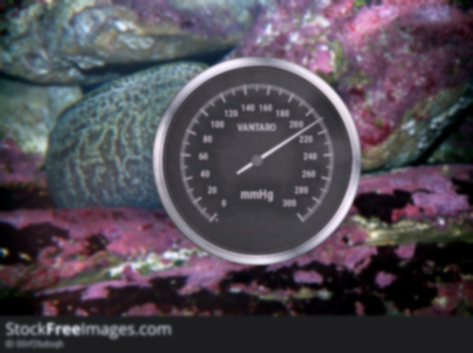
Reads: 210; mmHg
